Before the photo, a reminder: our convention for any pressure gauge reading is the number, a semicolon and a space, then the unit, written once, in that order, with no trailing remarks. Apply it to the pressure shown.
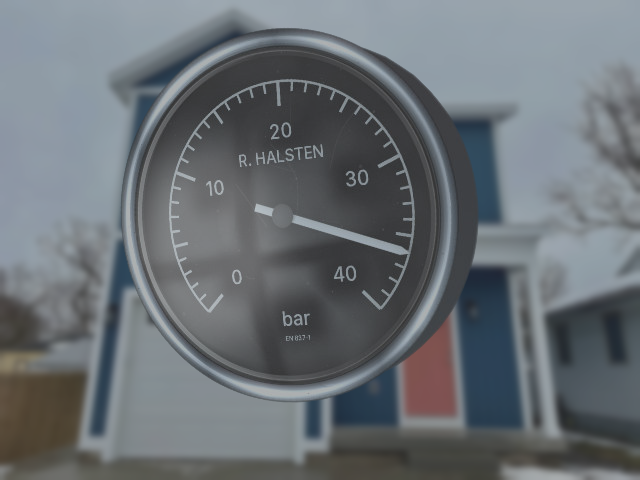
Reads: 36; bar
